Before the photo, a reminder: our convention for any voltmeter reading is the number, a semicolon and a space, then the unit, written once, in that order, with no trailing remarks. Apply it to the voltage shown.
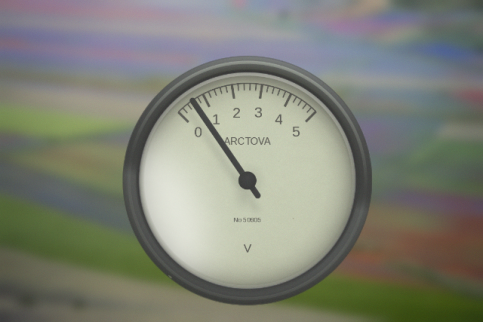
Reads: 0.6; V
